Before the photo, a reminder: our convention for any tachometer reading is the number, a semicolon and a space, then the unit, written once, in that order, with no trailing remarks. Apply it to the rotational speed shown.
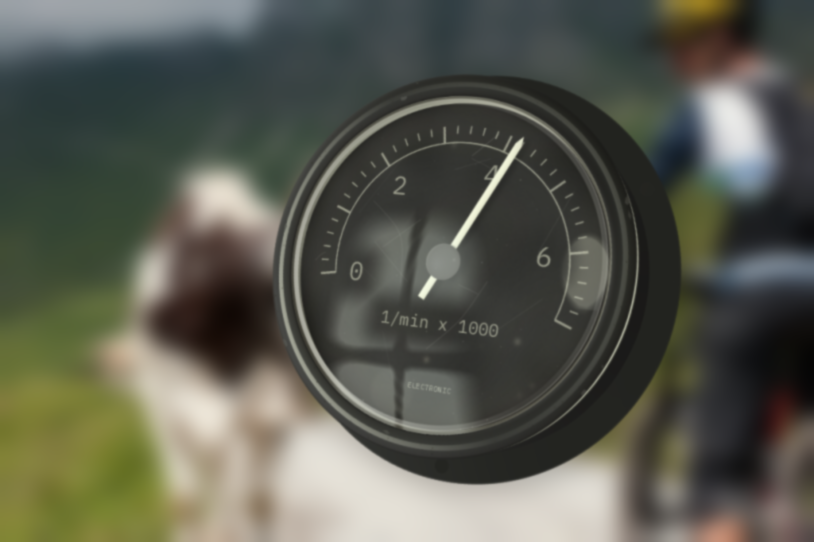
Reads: 4200; rpm
